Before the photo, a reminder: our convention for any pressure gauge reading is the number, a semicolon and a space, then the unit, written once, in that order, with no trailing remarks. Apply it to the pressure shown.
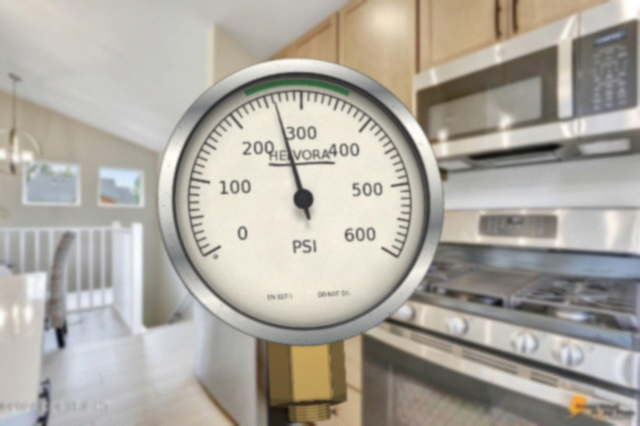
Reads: 260; psi
